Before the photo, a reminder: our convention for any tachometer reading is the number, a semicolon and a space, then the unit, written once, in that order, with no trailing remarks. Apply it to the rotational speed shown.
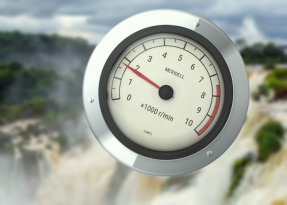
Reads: 1750; rpm
